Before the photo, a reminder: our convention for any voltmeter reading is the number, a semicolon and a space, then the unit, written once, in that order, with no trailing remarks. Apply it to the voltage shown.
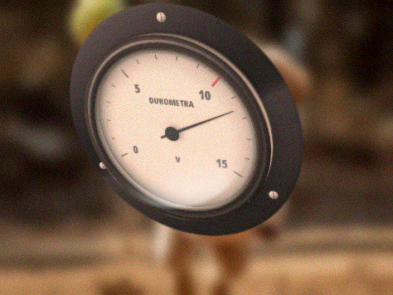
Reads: 11.5; V
